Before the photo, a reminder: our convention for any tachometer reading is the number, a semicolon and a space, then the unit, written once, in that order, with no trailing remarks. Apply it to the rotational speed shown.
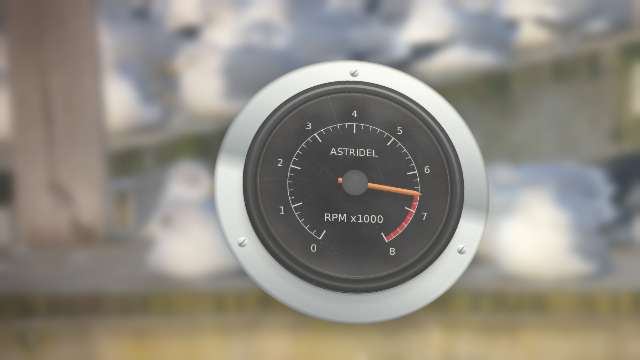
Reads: 6600; rpm
